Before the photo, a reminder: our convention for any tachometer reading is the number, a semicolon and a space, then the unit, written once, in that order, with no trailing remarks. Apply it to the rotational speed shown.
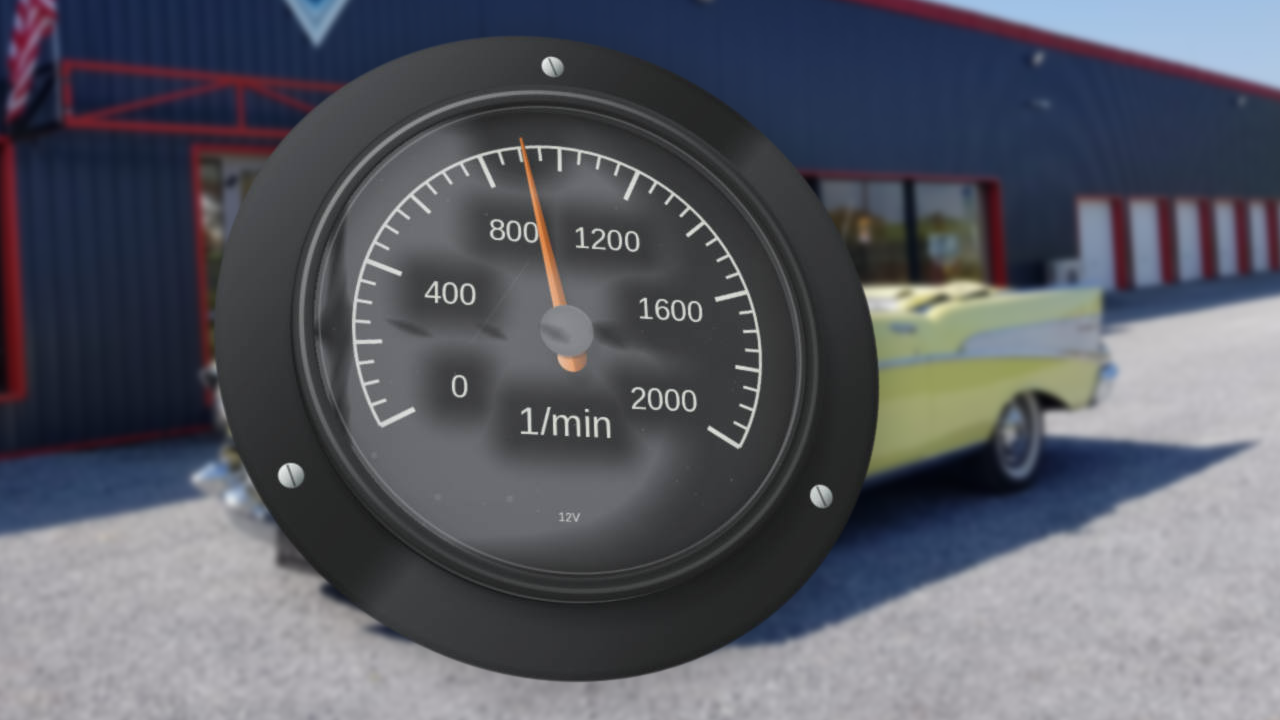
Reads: 900; rpm
